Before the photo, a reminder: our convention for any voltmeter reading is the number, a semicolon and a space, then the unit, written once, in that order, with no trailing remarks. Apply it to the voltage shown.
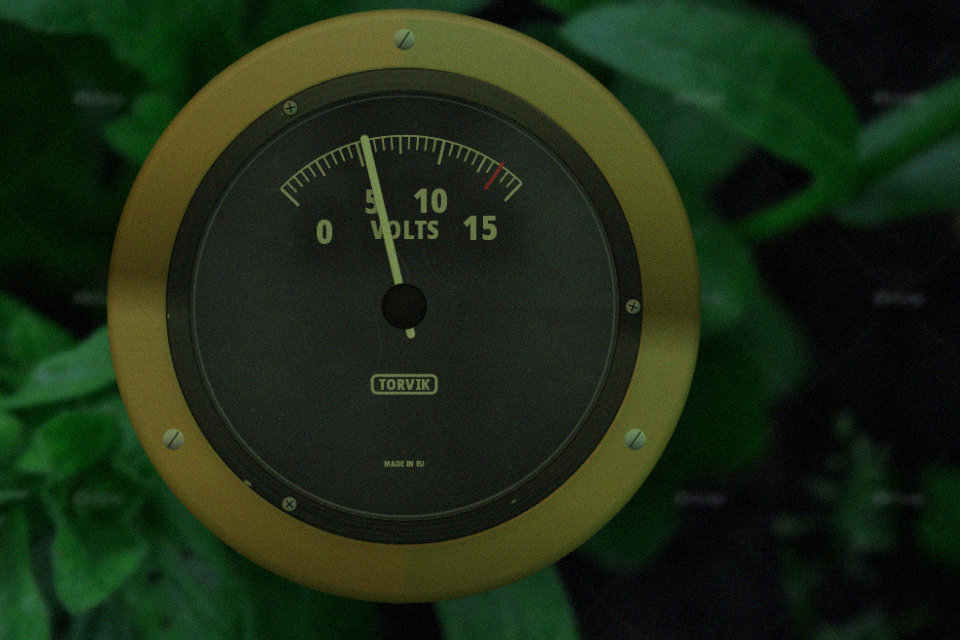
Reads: 5.5; V
